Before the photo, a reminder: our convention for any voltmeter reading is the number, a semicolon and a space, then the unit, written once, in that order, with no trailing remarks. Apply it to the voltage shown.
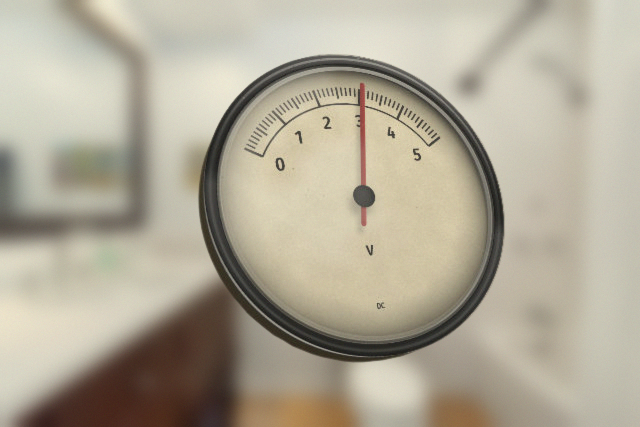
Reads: 3; V
